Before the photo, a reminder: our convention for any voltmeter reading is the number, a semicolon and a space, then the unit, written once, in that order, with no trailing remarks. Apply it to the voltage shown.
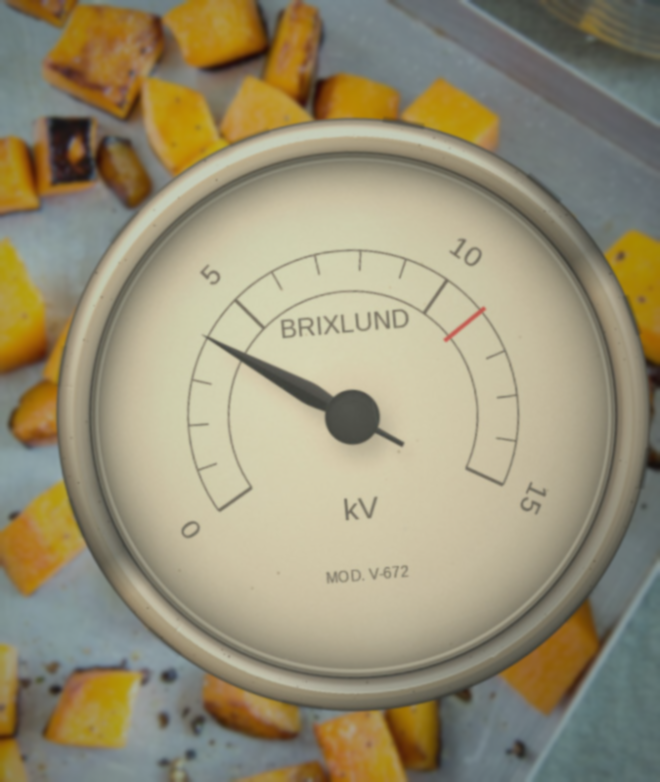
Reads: 4; kV
